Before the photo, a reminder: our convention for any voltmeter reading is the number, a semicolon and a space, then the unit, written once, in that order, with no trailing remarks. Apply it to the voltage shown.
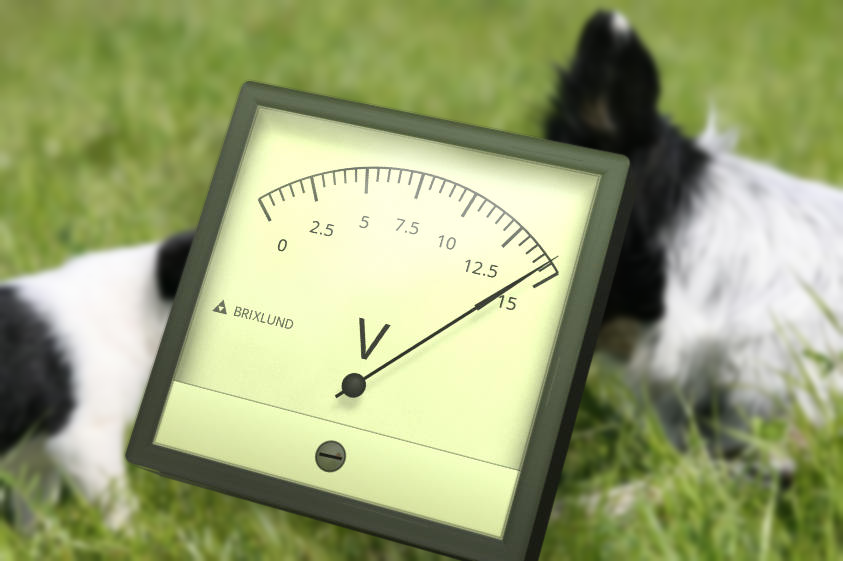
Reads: 14.5; V
